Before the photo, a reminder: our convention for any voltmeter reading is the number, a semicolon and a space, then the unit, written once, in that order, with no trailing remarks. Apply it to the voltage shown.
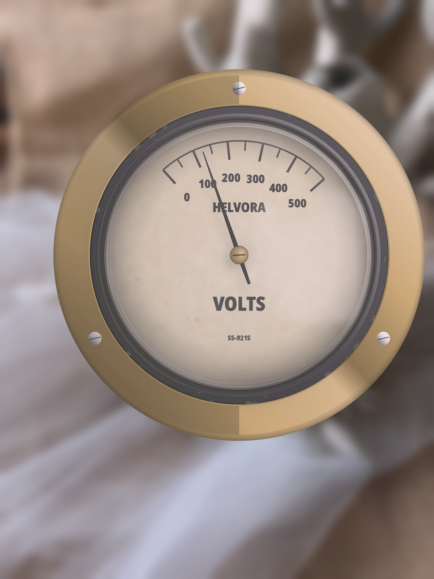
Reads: 125; V
